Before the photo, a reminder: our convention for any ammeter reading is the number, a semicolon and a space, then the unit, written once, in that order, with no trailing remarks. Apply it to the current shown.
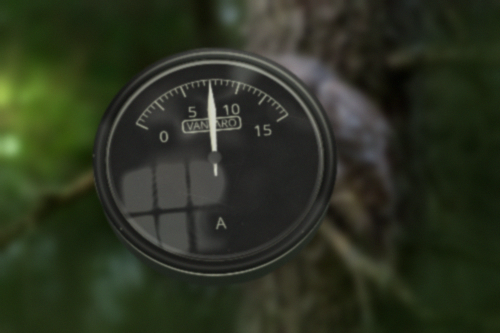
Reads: 7.5; A
